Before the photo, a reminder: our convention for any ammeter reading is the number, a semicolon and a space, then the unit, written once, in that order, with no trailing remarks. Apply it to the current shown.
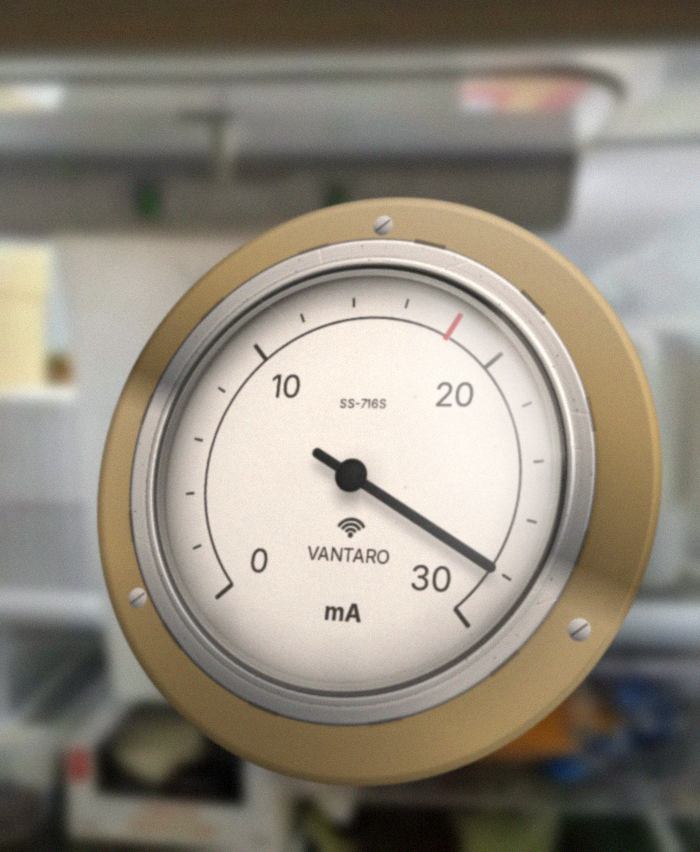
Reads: 28; mA
